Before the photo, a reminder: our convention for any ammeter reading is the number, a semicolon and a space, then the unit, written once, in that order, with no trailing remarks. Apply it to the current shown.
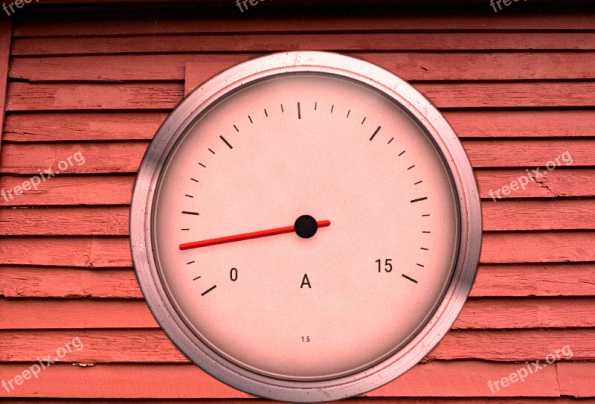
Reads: 1.5; A
